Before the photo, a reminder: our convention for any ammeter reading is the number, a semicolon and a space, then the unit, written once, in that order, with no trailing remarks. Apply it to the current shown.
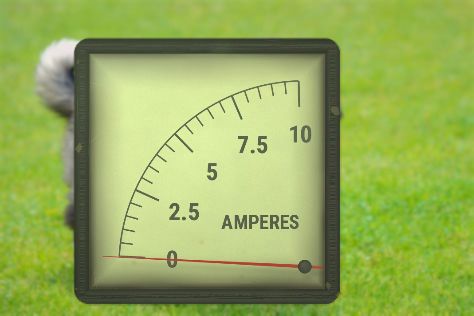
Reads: 0; A
